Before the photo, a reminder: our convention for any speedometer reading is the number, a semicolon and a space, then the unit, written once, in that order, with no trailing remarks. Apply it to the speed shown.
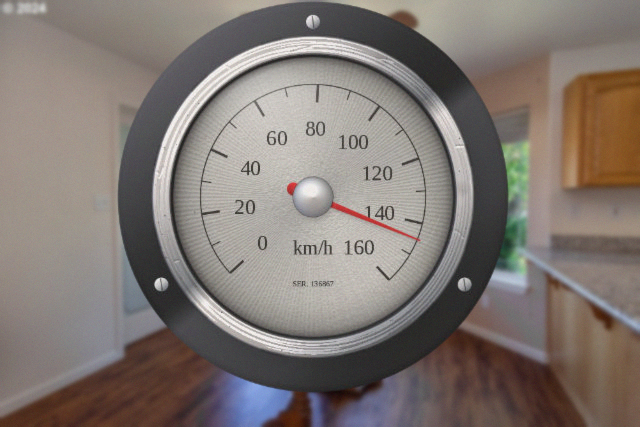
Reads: 145; km/h
